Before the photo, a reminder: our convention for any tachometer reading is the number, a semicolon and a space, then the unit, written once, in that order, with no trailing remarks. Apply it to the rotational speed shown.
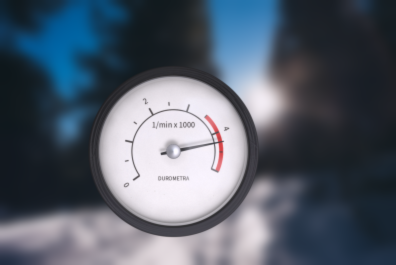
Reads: 4250; rpm
